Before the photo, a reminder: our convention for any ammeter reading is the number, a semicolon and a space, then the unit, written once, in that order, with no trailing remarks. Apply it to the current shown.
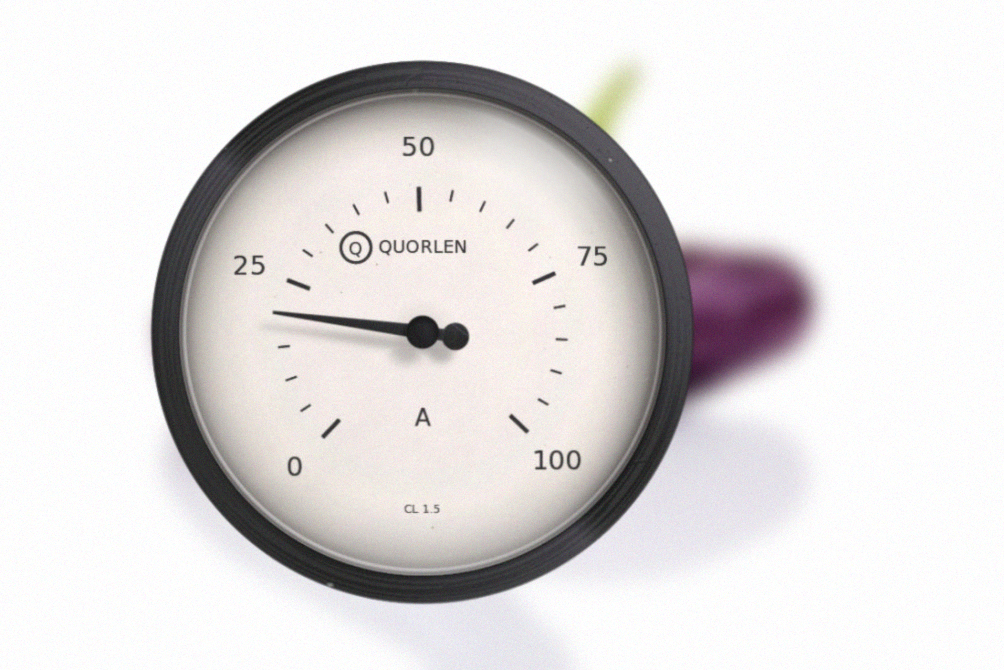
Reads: 20; A
